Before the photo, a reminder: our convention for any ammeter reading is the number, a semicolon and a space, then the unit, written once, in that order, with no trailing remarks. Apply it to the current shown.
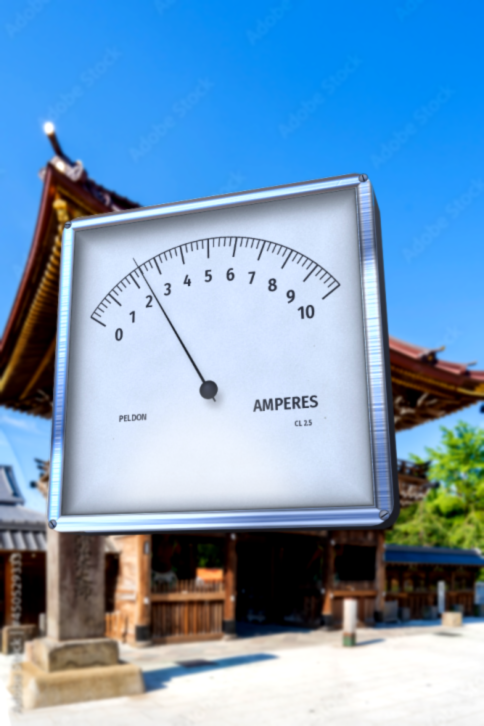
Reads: 2.4; A
